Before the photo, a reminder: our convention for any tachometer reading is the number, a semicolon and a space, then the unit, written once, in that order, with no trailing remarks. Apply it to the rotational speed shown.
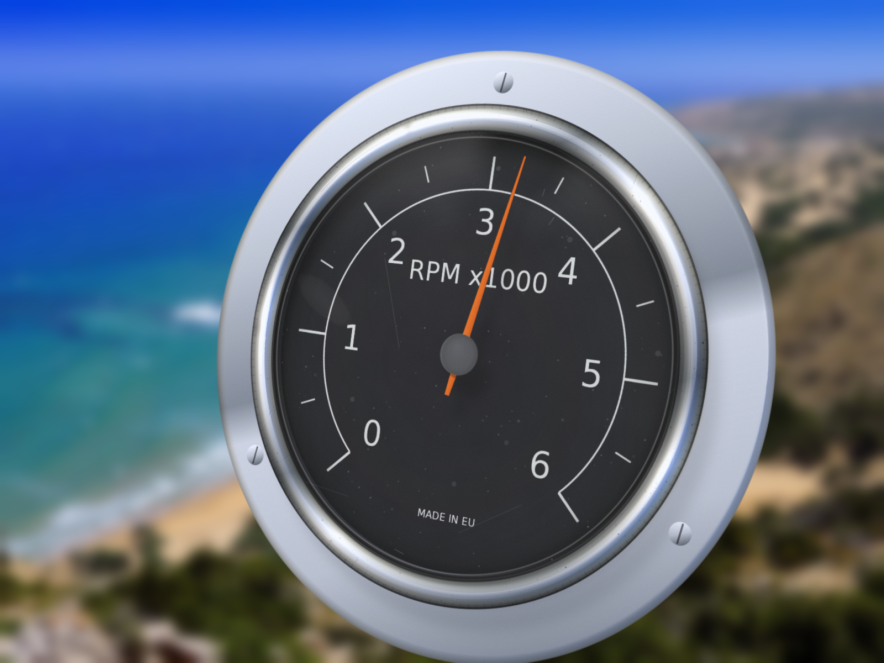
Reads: 3250; rpm
